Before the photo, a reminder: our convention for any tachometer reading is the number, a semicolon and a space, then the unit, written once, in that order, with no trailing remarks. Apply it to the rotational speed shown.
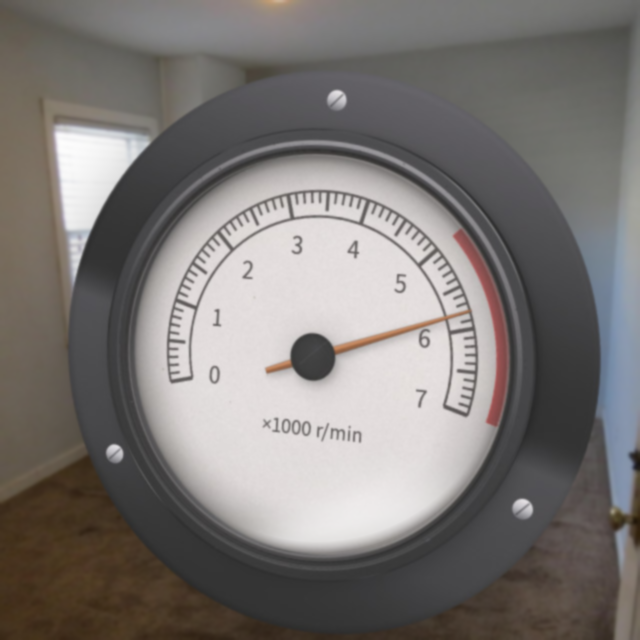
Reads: 5800; rpm
